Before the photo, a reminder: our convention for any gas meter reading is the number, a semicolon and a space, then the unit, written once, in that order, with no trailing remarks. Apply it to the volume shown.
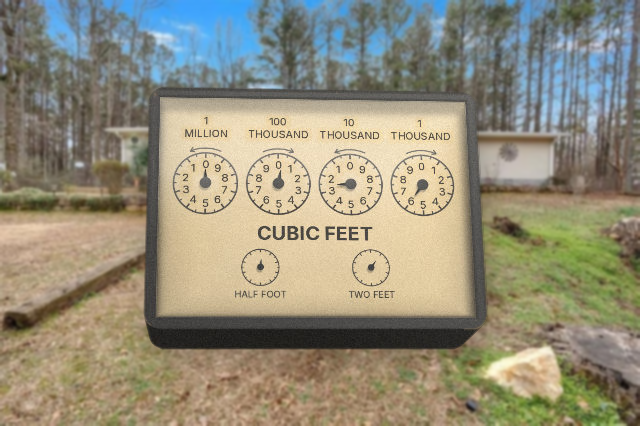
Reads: 2600; ft³
